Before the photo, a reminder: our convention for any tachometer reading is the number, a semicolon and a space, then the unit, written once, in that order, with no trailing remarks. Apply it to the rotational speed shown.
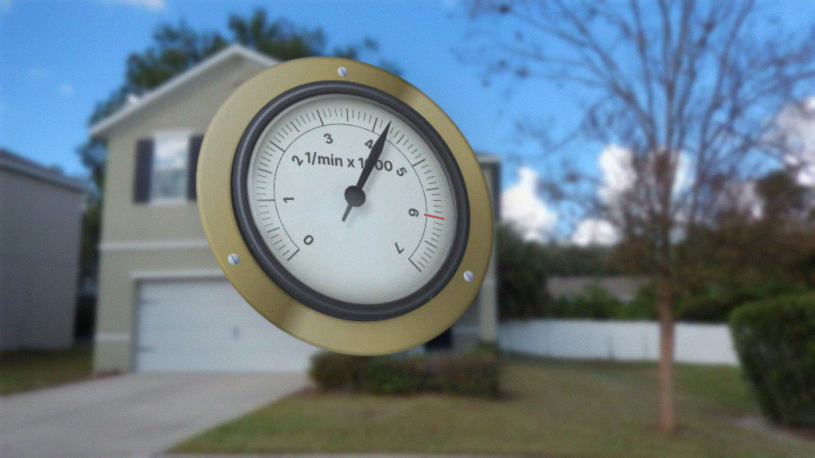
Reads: 4200; rpm
